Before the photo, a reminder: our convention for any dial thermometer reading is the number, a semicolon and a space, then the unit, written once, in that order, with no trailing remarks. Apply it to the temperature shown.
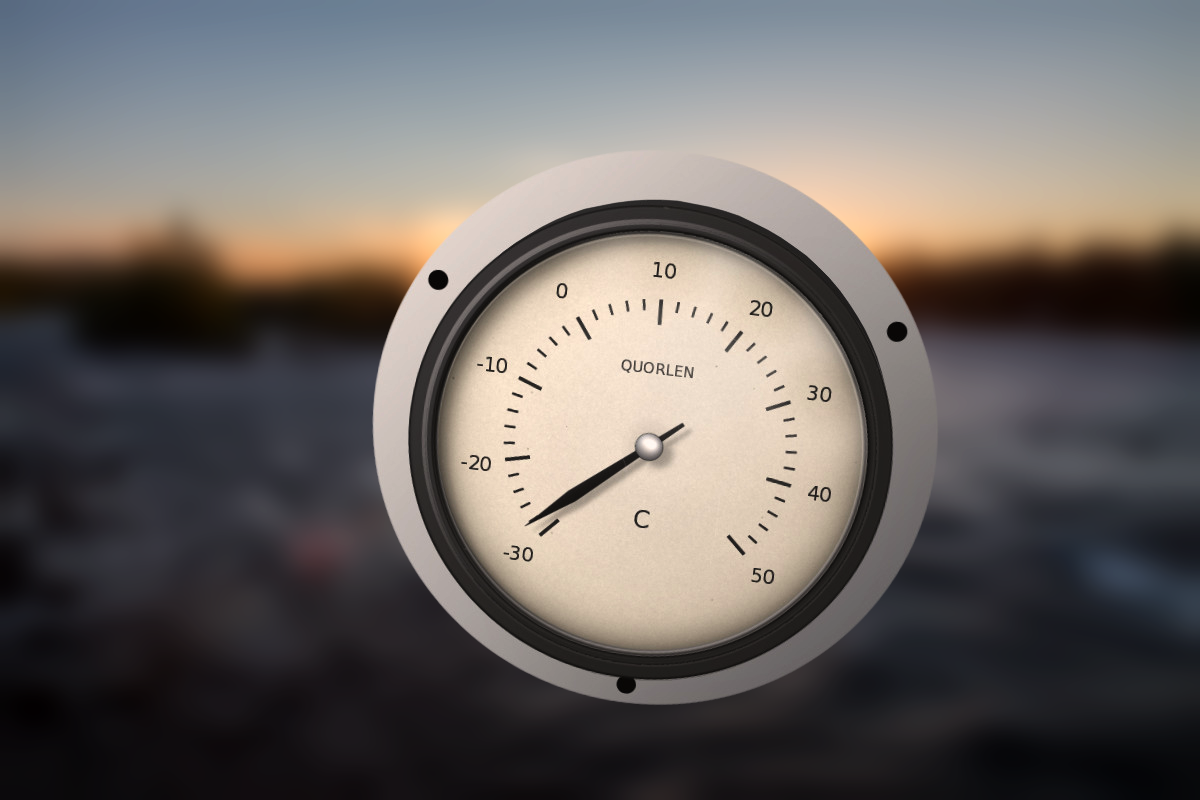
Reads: -28; °C
